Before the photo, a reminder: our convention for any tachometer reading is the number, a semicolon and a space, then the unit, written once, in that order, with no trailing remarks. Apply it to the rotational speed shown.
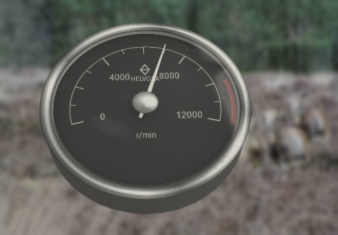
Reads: 7000; rpm
